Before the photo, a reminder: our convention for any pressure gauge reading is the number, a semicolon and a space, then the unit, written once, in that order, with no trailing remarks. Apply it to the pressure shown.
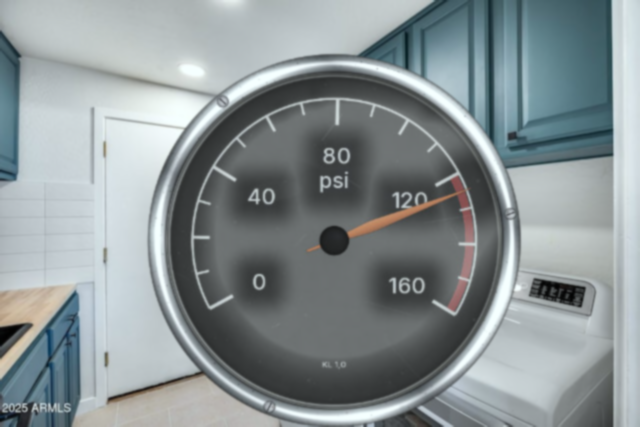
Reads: 125; psi
